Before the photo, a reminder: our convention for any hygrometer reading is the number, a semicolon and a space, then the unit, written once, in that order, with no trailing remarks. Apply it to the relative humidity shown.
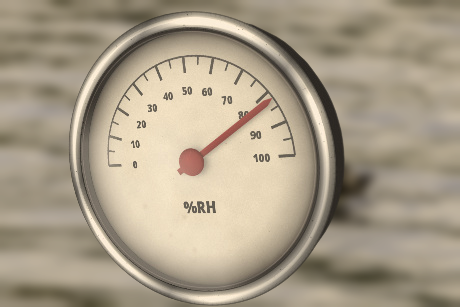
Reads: 82.5; %
